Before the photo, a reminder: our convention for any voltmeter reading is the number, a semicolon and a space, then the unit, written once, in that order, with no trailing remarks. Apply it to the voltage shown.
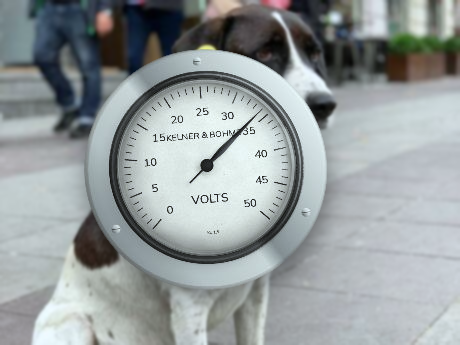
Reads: 34; V
